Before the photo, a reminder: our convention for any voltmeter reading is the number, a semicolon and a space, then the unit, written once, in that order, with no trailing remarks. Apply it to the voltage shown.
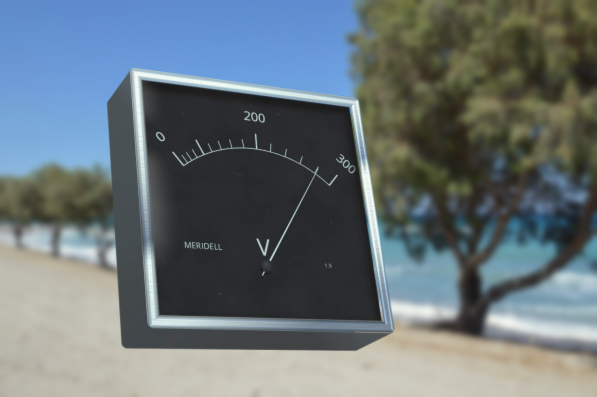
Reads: 280; V
